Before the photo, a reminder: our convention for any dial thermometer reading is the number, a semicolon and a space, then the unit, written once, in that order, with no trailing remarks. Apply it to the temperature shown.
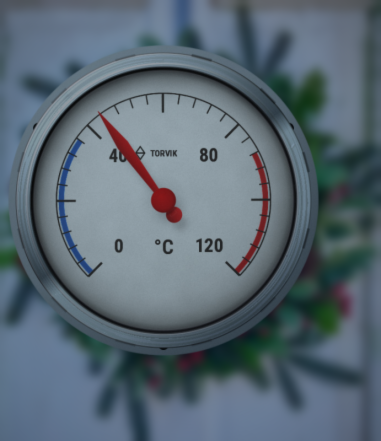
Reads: 44; °C
